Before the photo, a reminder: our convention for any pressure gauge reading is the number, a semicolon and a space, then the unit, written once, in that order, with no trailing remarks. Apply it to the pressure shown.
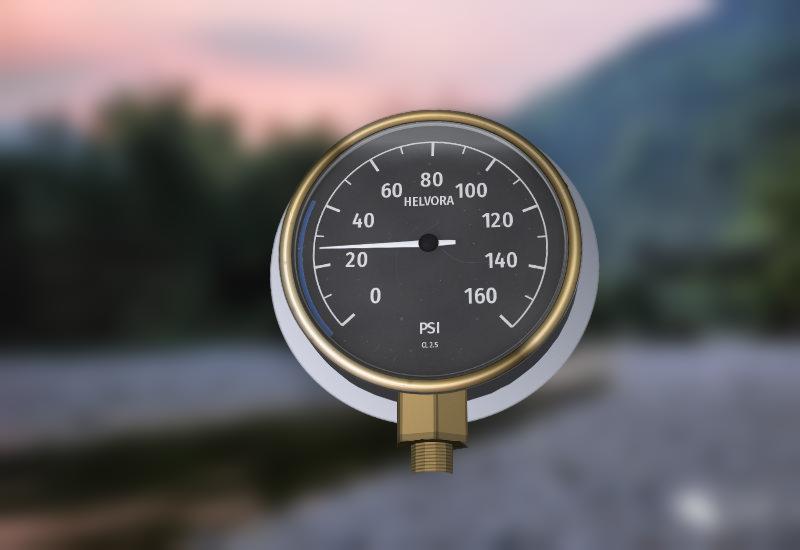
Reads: 25; psi
